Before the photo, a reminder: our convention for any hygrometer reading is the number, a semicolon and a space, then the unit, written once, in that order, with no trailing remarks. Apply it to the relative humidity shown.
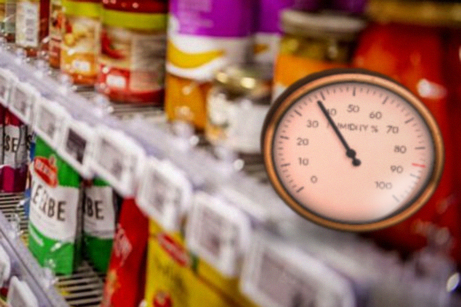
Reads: 38; %
